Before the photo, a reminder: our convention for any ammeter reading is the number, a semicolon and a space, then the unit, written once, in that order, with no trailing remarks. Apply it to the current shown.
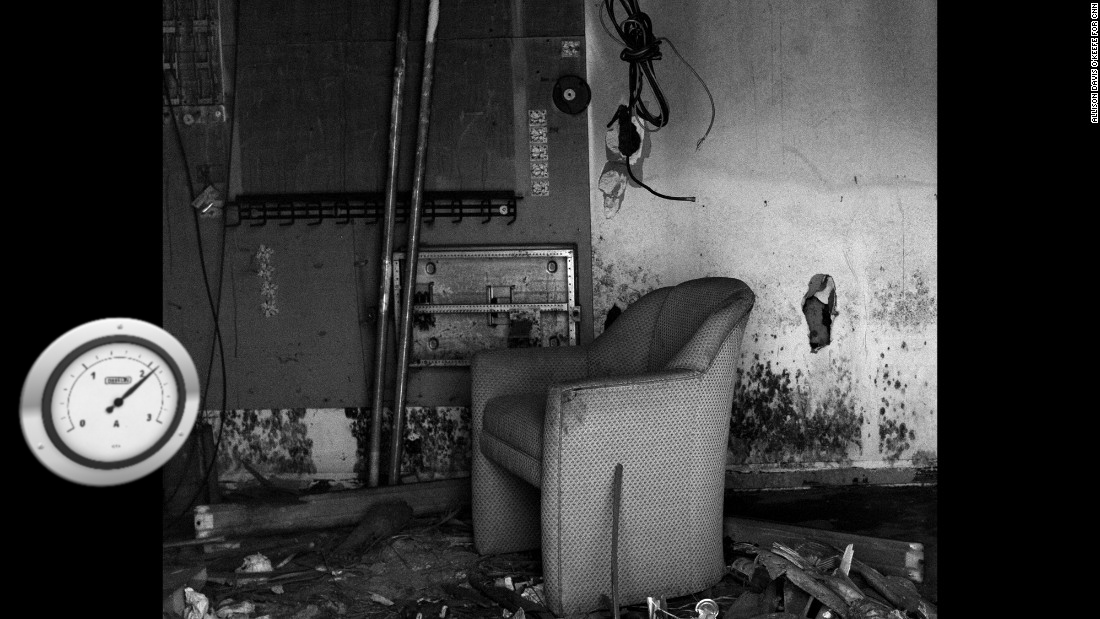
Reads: 2.1; A
